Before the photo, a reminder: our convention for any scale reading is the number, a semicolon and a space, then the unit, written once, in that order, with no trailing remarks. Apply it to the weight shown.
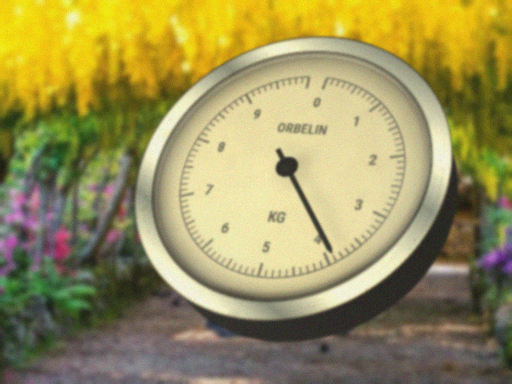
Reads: 3.9; kg
